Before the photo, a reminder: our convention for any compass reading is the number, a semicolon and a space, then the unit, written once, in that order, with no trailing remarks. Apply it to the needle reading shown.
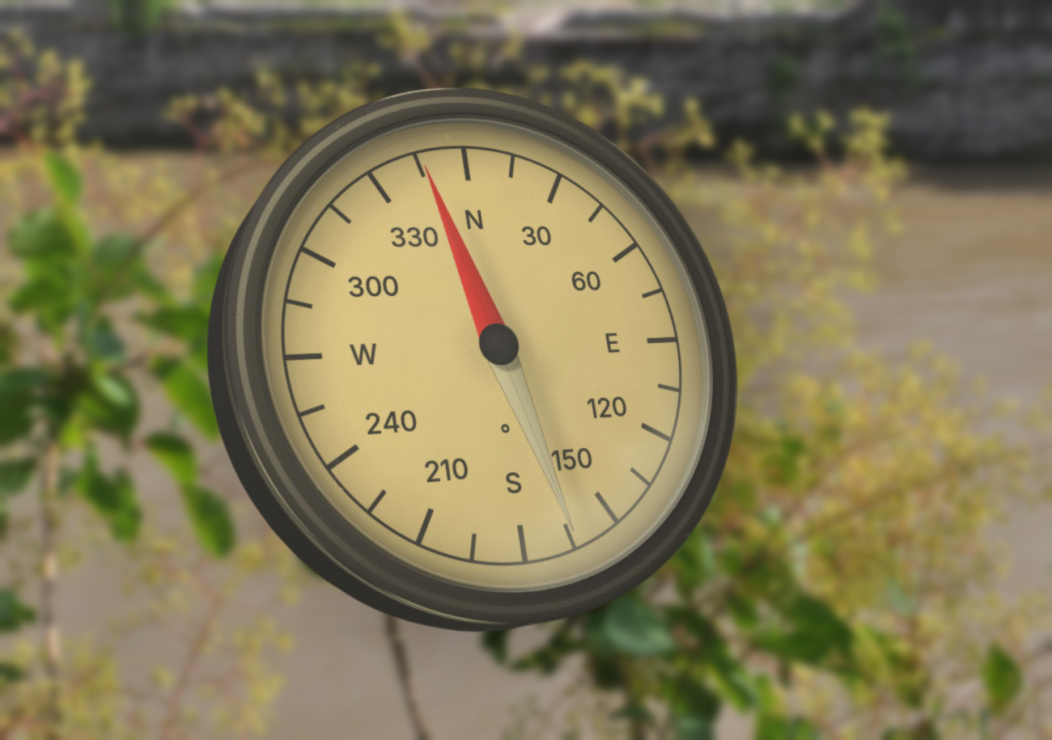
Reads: 345; °
